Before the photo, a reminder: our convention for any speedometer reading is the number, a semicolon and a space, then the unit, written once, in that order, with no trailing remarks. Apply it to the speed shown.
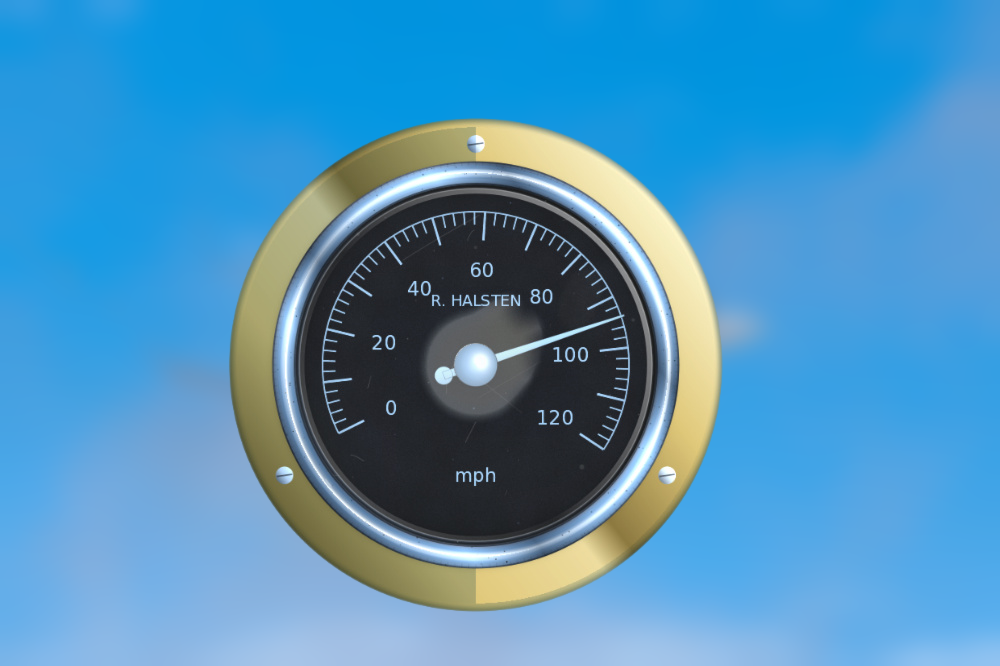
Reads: 94; mph
